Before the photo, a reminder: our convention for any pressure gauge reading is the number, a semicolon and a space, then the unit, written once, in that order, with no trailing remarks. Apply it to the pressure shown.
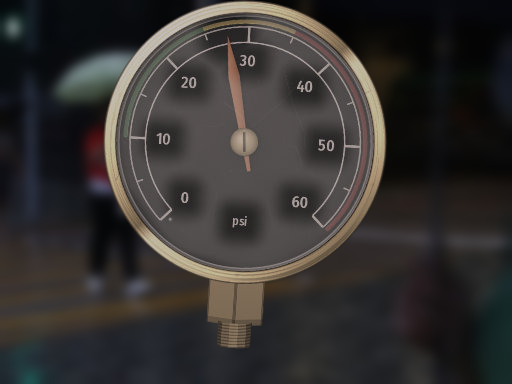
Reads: 27.5; psi
